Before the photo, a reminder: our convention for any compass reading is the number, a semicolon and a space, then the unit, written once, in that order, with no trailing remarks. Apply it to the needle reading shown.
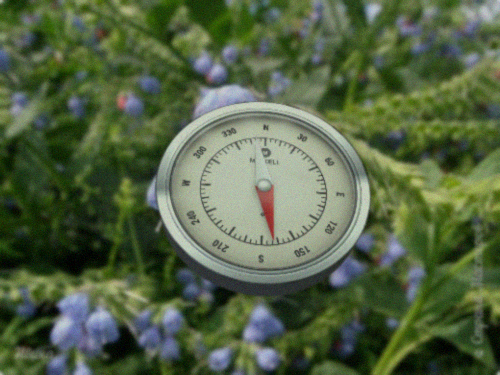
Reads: 170; °
